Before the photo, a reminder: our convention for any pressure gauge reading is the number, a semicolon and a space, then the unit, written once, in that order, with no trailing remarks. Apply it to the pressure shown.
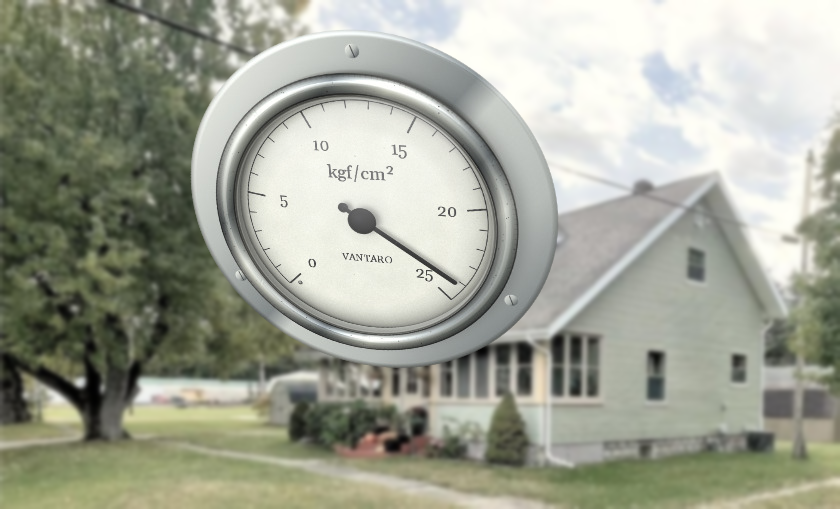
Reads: 24; kg/cm²
